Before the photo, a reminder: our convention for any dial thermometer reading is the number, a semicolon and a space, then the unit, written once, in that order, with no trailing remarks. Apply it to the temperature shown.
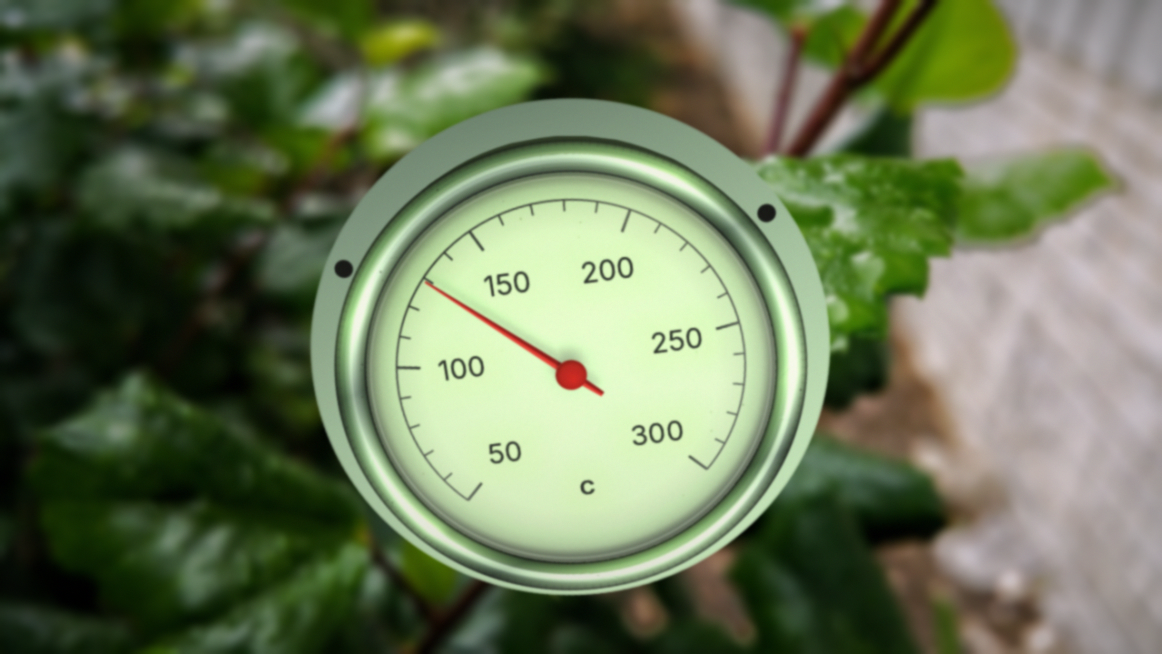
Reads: 130; °C
